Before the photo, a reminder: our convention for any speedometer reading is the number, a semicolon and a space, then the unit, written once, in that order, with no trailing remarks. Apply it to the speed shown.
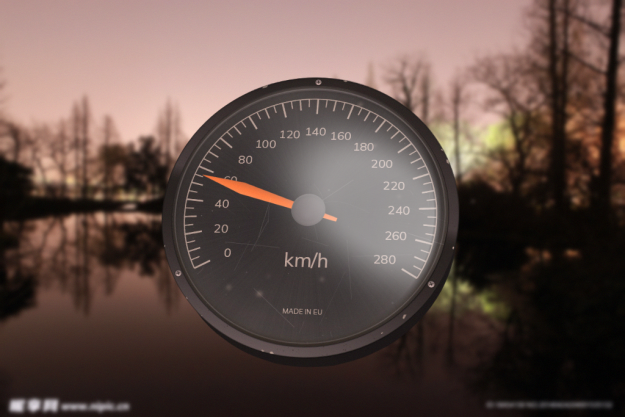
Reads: 55; km/h
